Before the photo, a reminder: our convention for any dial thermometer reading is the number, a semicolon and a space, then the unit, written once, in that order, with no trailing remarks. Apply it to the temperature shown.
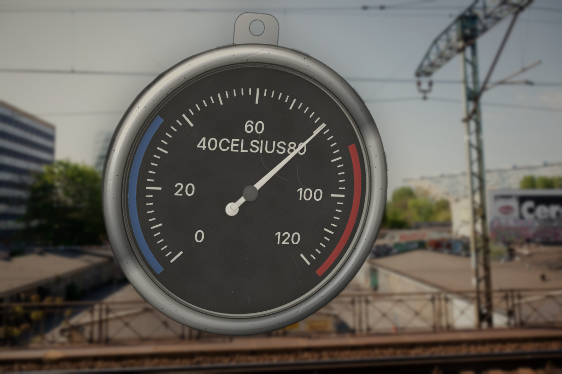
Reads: 80; °C
